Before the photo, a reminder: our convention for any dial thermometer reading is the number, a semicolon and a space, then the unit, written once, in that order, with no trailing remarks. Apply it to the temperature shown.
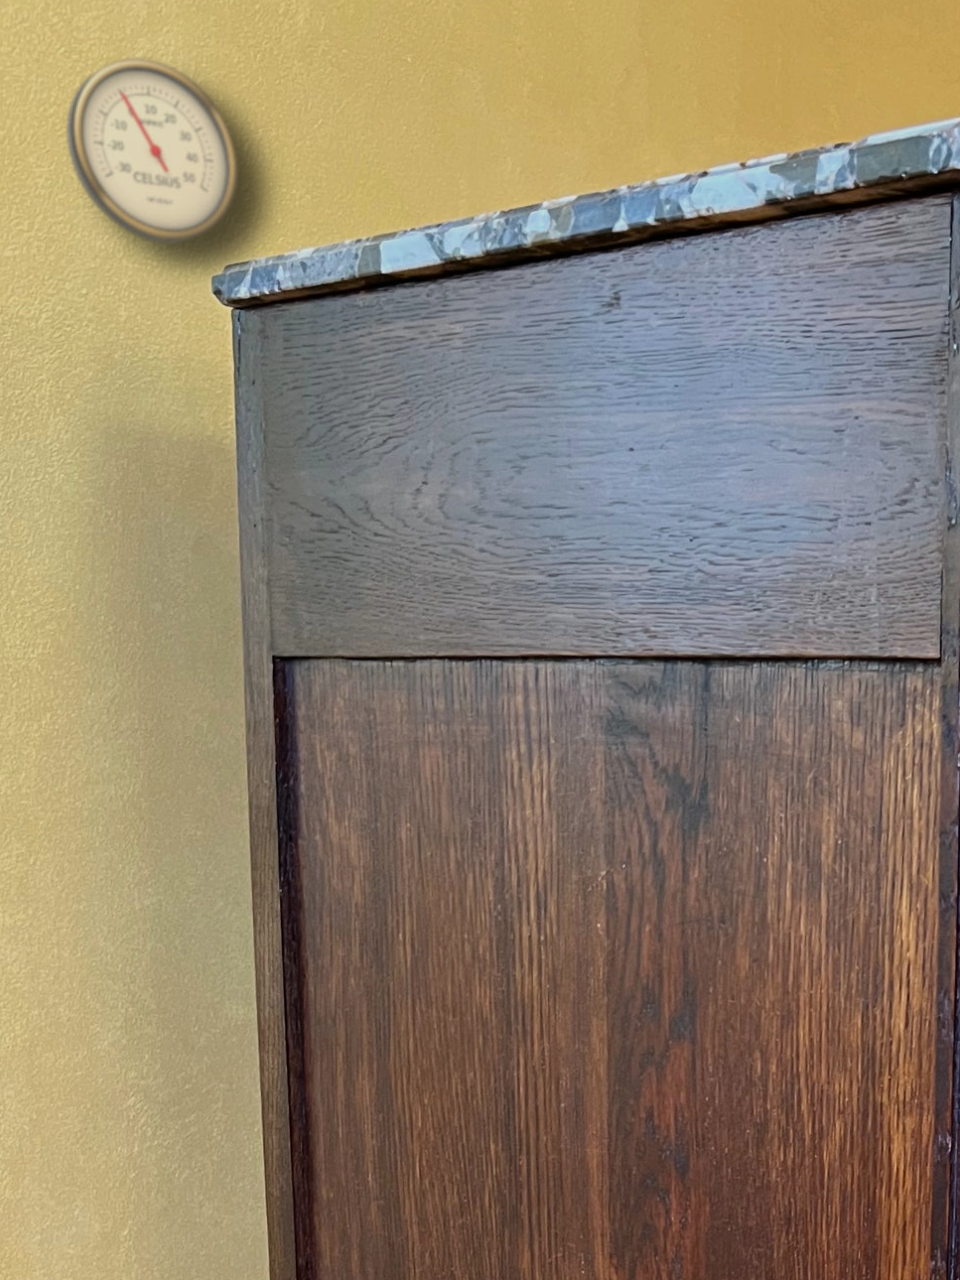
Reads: 0; °C
